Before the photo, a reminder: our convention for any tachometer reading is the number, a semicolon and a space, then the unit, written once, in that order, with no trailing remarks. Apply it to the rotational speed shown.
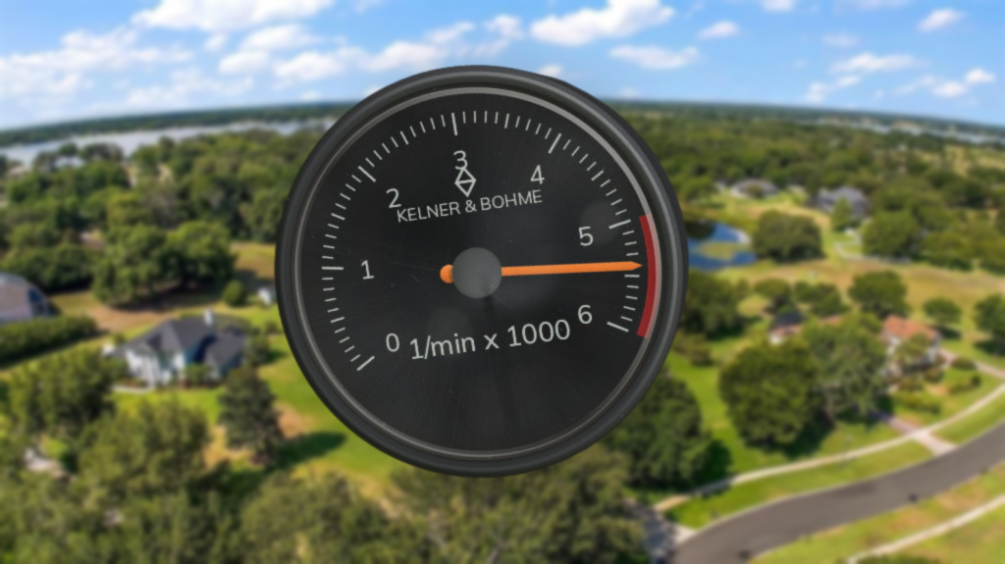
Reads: 5400; rpm
